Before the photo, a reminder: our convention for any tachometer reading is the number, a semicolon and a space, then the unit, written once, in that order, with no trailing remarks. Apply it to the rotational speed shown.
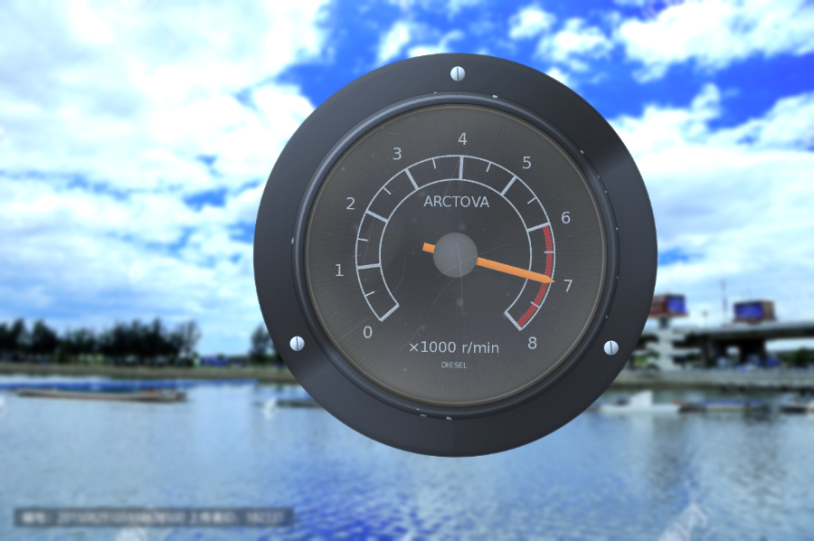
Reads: 7000; rpm
